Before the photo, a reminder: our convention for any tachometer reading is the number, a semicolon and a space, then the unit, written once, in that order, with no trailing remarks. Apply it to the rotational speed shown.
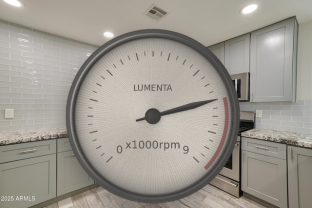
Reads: 7000; rpm
